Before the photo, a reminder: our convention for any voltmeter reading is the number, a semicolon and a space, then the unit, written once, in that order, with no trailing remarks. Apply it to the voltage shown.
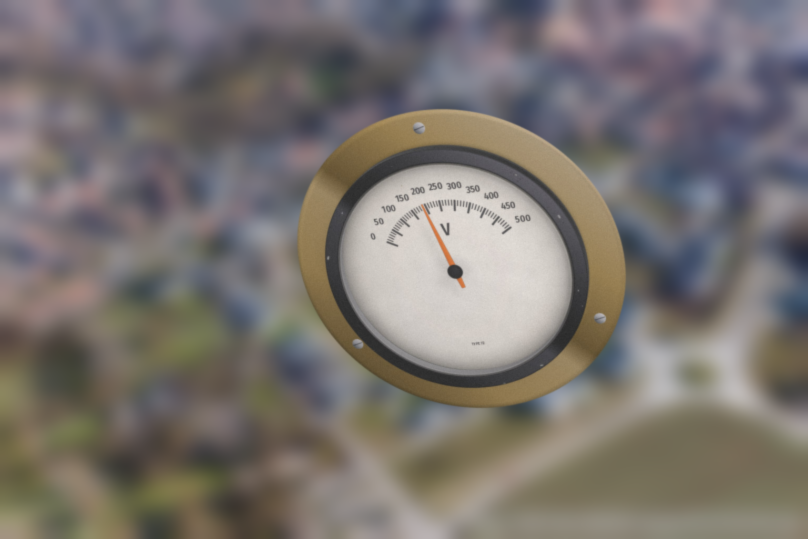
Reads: 200; V
